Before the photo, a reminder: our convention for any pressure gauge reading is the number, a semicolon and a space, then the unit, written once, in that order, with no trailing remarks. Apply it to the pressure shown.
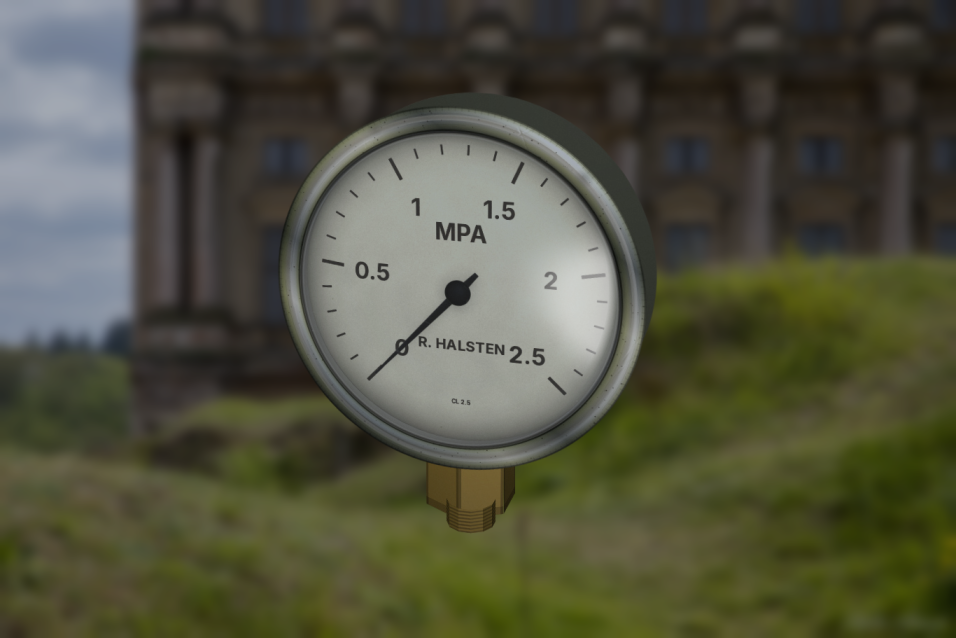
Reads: 0; MPa
